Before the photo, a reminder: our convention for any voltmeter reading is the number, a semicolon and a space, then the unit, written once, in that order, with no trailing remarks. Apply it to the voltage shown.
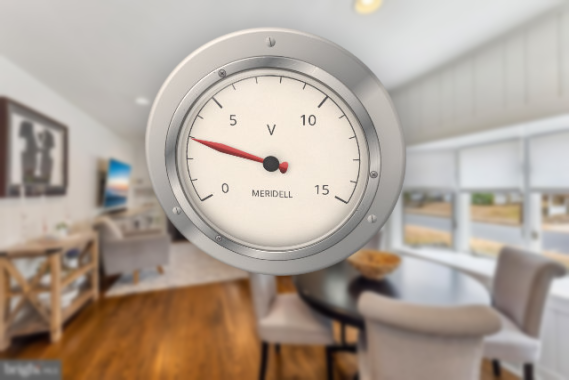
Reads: 3; V
